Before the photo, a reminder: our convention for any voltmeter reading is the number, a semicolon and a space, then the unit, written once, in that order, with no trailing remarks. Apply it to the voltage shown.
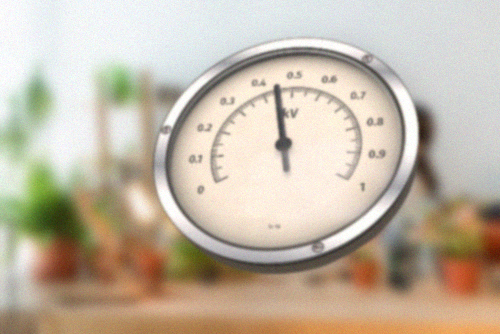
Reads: 0.45; kV
